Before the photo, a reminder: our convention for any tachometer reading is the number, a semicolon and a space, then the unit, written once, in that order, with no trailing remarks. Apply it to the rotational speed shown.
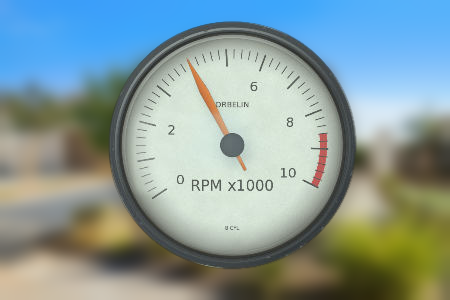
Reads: 4000; rpm
